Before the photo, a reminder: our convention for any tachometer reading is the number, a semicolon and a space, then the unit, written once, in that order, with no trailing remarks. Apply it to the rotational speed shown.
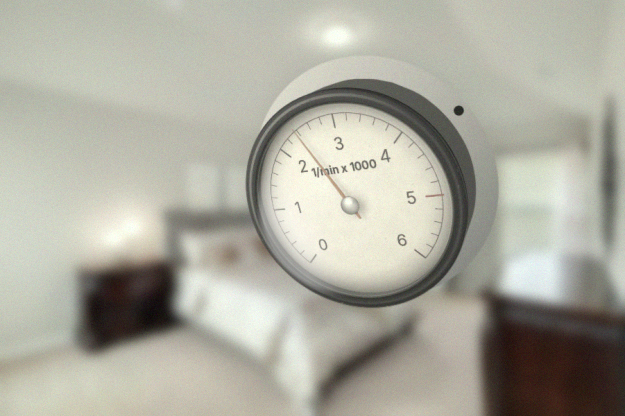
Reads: 2400; rpm
